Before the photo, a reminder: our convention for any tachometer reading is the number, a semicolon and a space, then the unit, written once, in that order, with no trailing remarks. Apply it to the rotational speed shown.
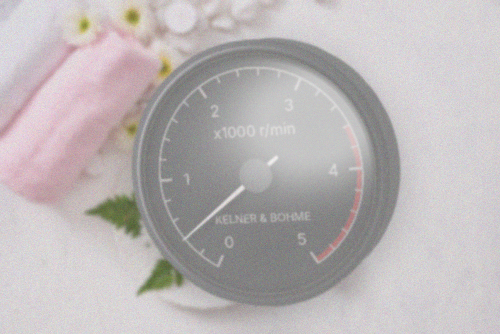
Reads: 400; rpm
